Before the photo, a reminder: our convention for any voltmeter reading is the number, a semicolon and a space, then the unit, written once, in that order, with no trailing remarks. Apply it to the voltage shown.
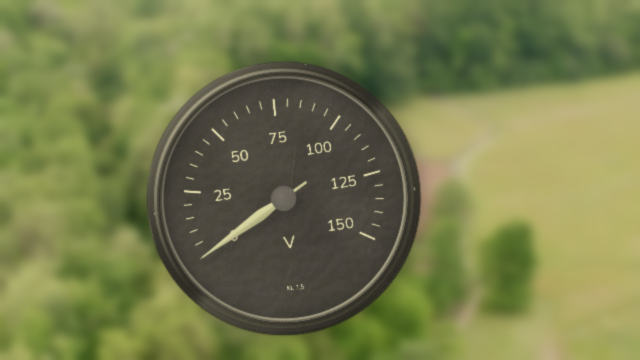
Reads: 0; V
